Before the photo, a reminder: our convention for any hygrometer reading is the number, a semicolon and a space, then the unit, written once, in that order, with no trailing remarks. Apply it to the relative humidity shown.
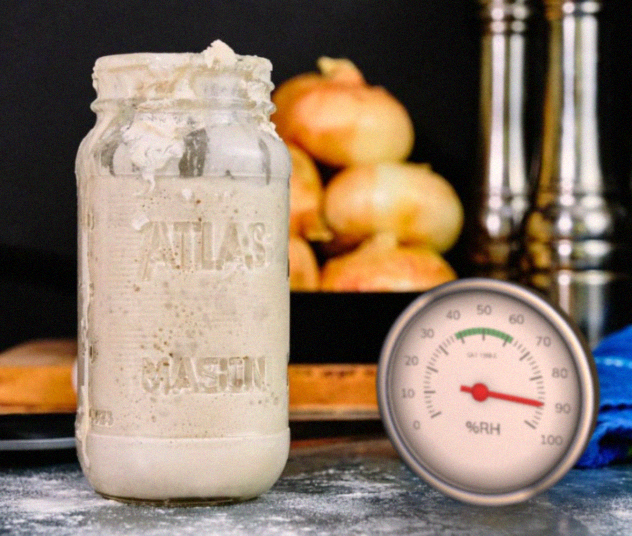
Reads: 90; %
